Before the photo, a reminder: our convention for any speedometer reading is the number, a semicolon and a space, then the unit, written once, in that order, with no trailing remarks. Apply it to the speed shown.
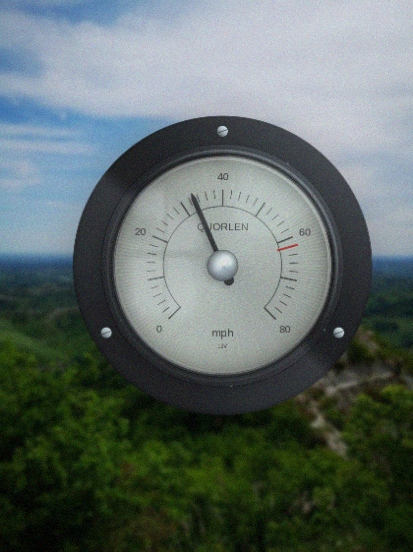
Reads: 33; mph
